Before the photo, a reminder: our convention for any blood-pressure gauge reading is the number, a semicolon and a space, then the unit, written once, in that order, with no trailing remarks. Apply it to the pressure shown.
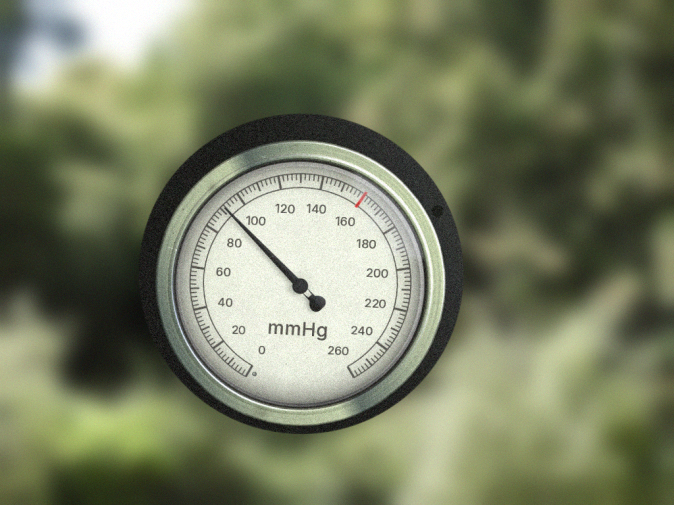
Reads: 92; mmHg
